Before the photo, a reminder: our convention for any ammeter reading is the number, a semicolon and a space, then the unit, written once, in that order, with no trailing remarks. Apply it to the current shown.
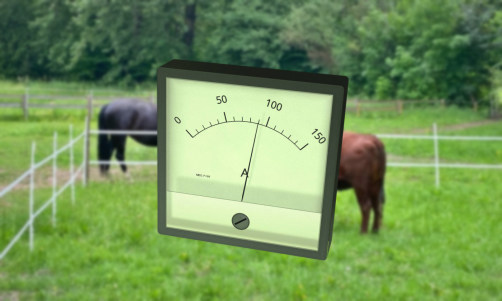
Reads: 90; A
